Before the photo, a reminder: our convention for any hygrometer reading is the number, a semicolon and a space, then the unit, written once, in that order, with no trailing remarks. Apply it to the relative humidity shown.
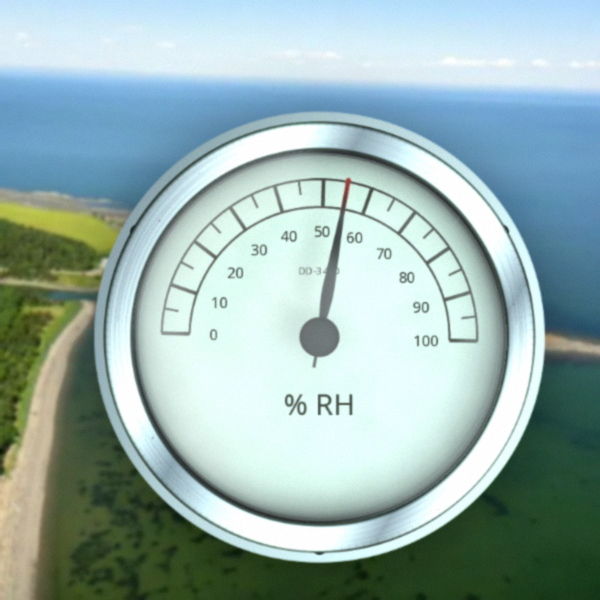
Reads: 55; %
